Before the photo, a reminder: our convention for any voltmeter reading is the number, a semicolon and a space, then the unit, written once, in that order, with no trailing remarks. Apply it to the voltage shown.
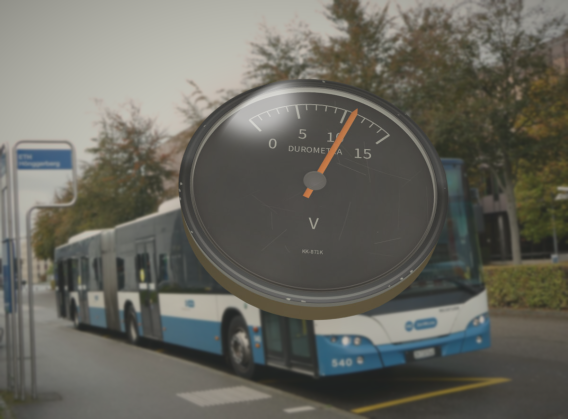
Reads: 11; V
